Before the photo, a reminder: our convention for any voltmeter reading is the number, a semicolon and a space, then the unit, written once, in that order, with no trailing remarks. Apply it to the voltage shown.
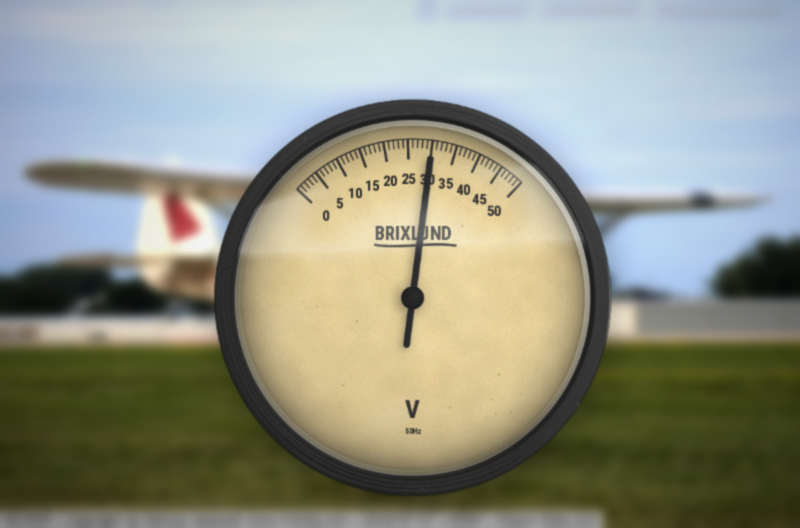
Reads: 30; V
